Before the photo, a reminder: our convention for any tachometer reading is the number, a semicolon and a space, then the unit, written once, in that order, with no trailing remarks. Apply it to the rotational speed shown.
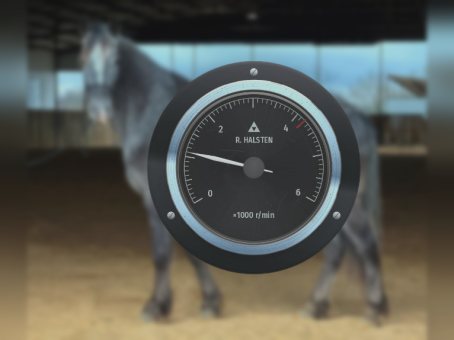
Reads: 1100; rpm
